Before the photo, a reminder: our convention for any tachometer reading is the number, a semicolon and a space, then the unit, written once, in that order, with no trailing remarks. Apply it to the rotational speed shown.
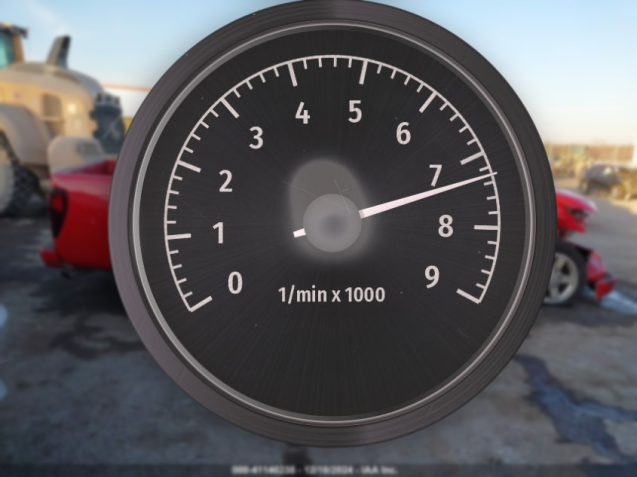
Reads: 7300; rpm
